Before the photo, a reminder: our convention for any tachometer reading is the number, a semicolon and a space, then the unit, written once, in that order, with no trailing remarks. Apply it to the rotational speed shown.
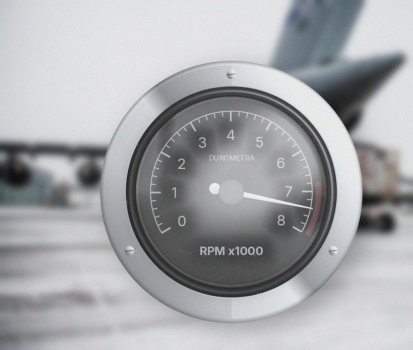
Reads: 7400; rpm
